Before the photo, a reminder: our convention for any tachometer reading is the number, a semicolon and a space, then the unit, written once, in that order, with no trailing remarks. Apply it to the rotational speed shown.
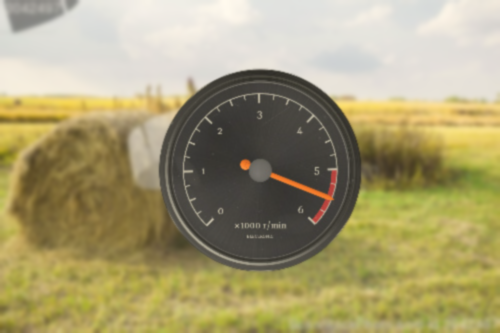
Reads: 5500; rpm
